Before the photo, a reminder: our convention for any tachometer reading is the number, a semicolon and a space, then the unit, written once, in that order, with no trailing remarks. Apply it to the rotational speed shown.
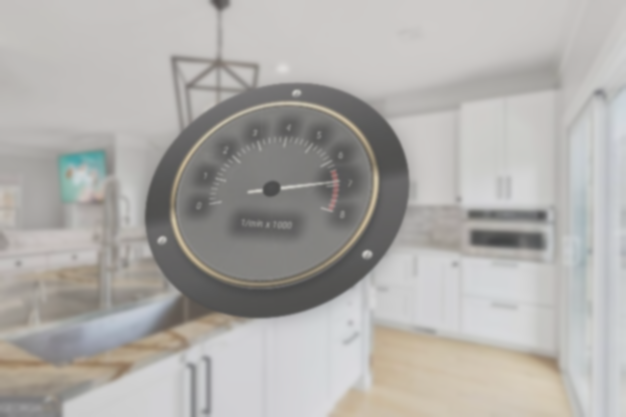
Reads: 7000; rpm
